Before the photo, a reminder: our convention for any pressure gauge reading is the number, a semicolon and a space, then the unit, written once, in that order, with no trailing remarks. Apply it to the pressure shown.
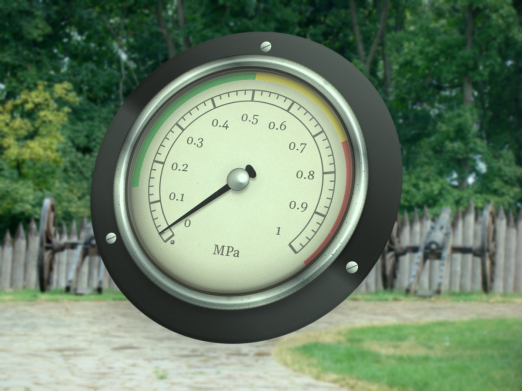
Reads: 0.02; MPa
